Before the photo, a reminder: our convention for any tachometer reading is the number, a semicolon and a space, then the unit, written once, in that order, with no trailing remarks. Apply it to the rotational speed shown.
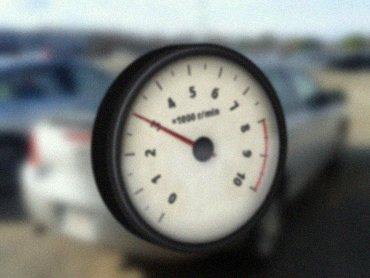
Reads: 3000; rpm
